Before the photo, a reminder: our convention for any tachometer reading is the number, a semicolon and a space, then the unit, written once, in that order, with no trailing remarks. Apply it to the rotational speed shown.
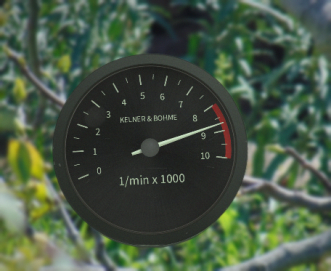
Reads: 8750; rpm
